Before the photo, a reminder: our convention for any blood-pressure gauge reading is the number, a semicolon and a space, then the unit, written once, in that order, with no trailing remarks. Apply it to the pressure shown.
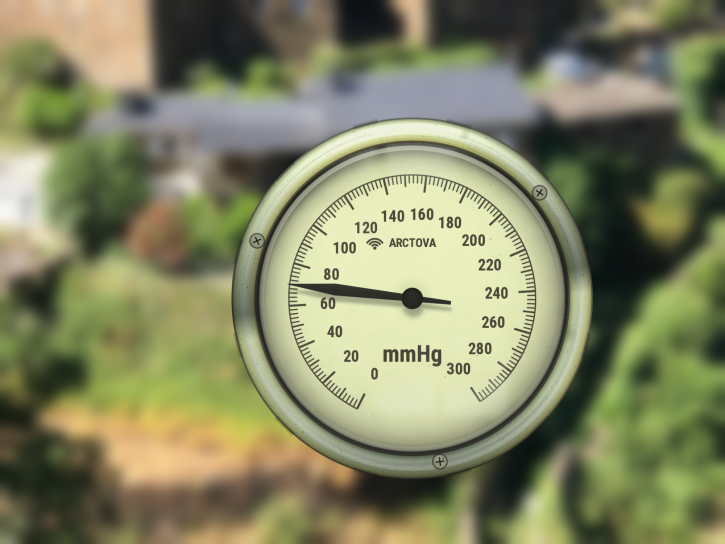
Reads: 70; mmHg
